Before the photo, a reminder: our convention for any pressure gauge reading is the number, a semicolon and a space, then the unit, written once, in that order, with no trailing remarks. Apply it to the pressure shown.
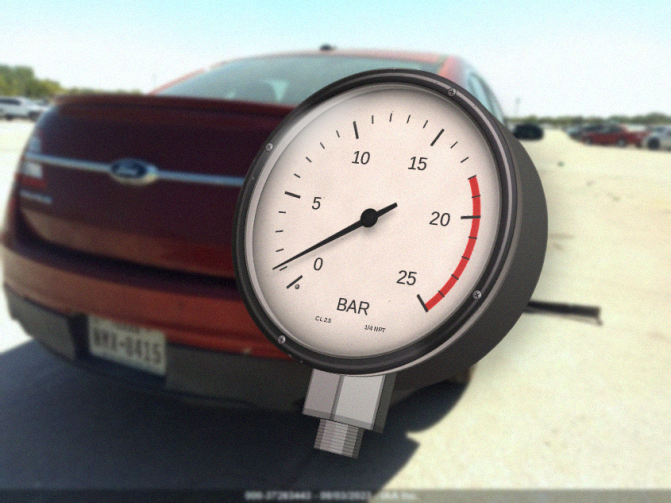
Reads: 1; bar
